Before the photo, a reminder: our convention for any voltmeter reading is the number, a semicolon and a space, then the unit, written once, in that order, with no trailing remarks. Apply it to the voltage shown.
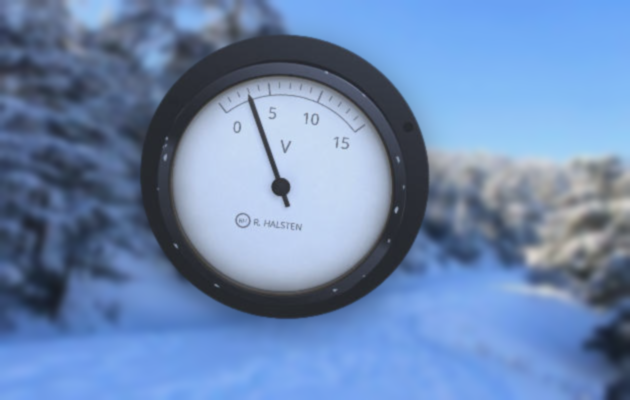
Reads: 3; V
